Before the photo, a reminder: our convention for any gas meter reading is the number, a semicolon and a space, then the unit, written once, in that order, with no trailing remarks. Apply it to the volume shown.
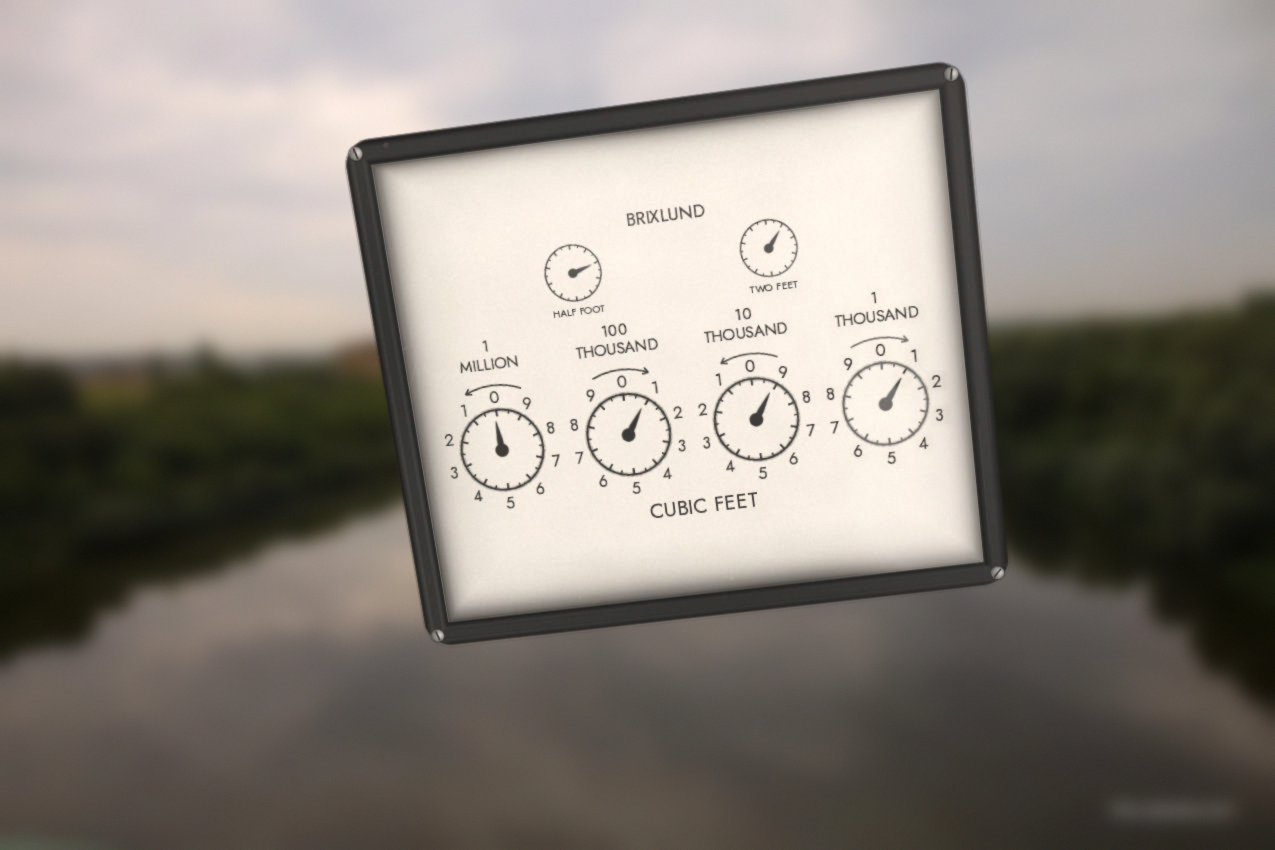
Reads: 9100; ft³
